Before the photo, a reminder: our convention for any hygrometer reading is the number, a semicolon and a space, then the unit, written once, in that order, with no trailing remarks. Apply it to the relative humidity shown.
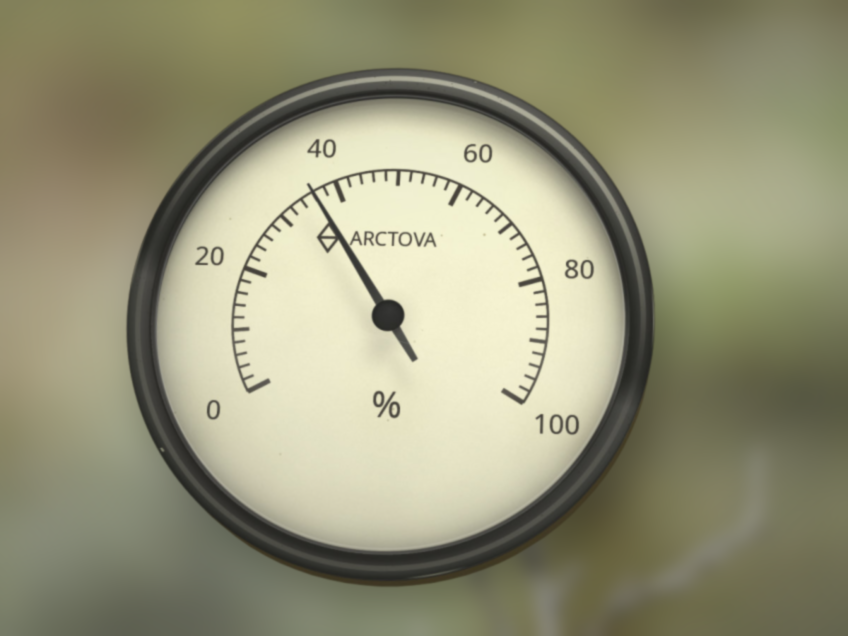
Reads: 36; %
